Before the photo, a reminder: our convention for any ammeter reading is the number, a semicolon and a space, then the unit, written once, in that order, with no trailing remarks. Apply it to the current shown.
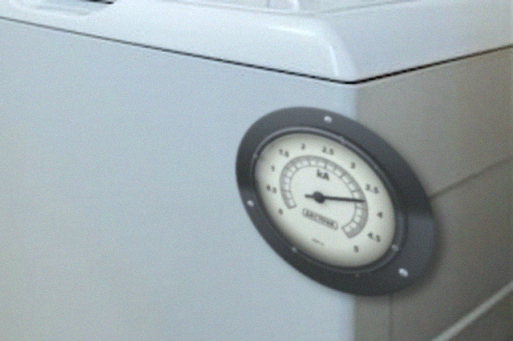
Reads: 3.75; kA
